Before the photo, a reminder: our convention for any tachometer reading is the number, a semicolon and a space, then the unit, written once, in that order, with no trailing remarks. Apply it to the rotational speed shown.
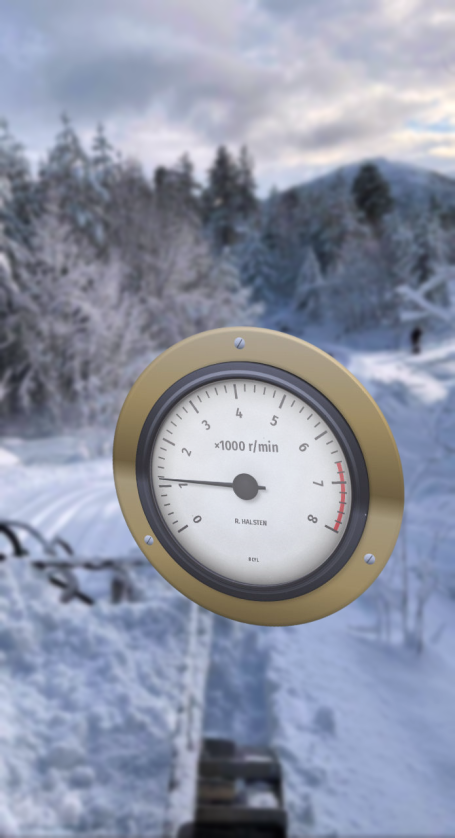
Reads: 1200; rpm
